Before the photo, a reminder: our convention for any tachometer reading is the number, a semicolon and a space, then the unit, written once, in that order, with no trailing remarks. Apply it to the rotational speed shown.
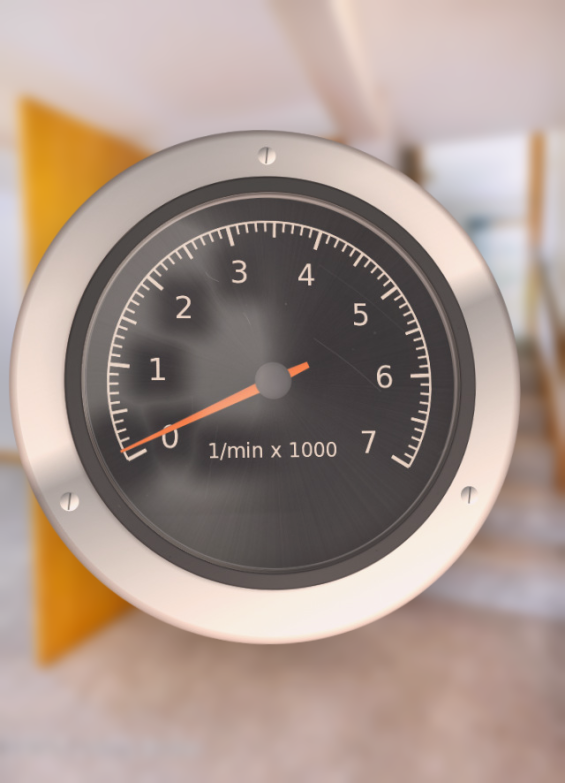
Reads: 100; rpm
